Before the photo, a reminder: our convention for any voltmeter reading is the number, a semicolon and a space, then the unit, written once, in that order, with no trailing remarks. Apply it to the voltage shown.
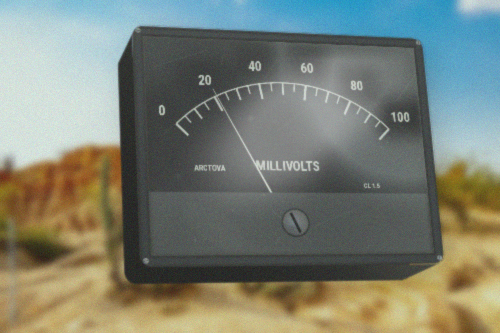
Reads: 20; mV
